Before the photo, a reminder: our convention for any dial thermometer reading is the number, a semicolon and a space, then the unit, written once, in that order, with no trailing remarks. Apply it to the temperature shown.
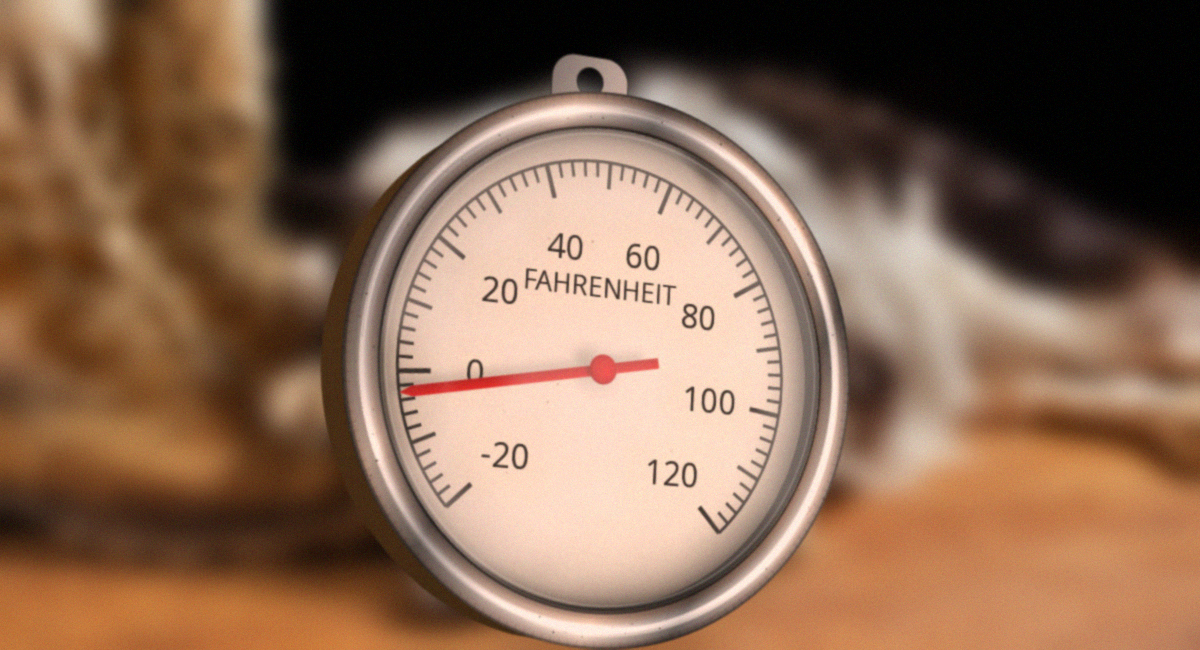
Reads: -3; °F
